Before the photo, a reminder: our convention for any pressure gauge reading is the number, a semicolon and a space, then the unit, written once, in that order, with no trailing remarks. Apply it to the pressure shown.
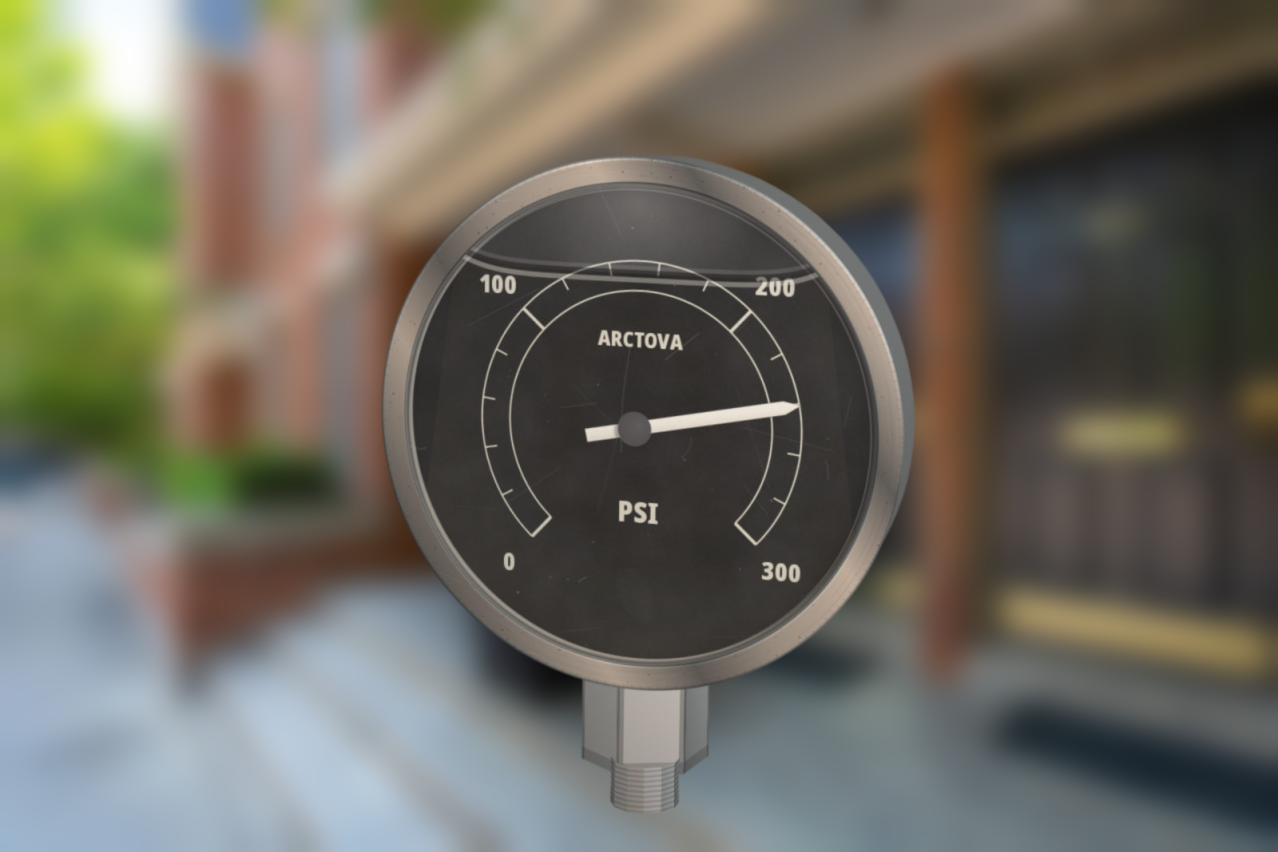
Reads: 240; psi
